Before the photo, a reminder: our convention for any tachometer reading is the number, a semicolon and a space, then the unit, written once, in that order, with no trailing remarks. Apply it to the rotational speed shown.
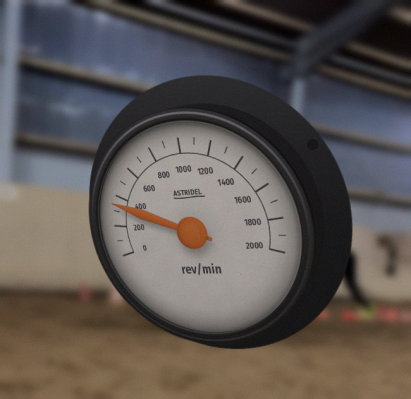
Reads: 350; rpm
